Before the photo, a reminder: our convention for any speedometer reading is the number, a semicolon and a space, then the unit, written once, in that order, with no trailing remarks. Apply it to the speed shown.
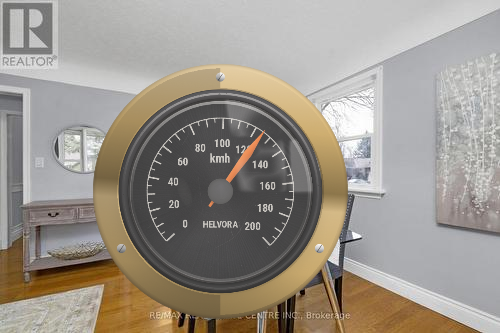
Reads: 125; km/h
